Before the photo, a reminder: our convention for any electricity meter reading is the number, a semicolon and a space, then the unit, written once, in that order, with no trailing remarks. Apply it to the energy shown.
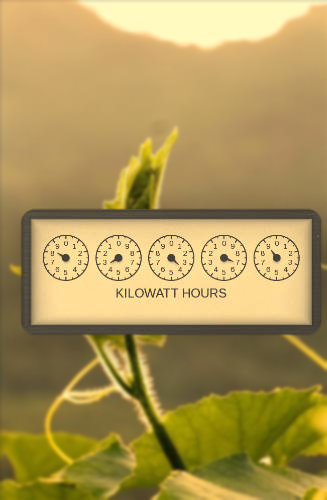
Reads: 83369; kWh
